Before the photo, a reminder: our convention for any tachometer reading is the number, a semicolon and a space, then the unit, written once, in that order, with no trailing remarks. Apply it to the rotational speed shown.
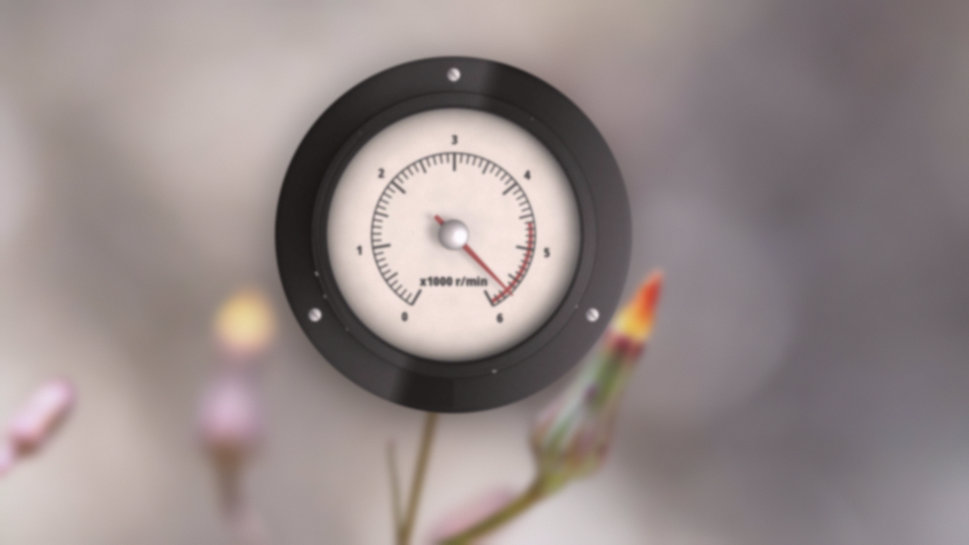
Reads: 5700; rpm
